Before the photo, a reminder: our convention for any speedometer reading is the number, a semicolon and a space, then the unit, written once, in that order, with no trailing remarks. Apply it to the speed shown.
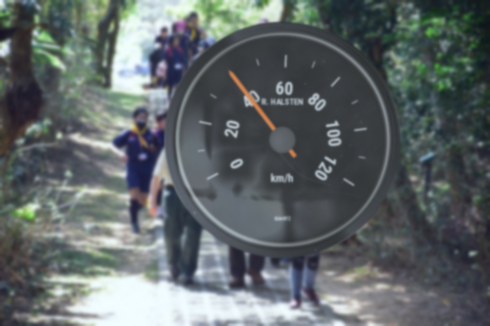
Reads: 40; km/h
